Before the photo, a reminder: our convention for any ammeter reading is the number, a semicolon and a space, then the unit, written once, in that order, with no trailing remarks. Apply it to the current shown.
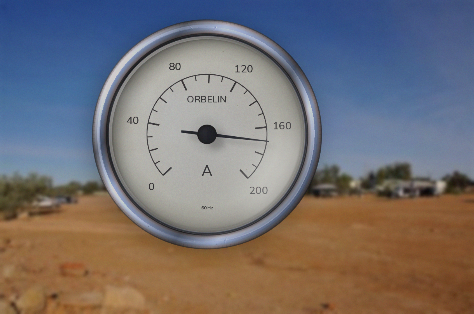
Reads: 170; A
